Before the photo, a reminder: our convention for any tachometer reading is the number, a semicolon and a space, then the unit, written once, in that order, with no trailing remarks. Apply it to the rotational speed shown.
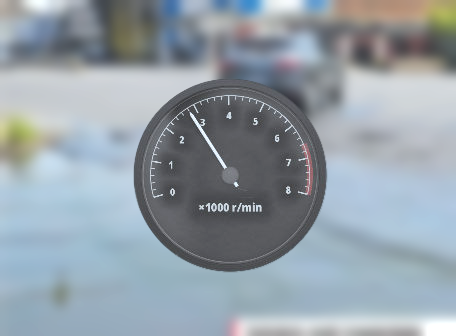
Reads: 2800; rpm
